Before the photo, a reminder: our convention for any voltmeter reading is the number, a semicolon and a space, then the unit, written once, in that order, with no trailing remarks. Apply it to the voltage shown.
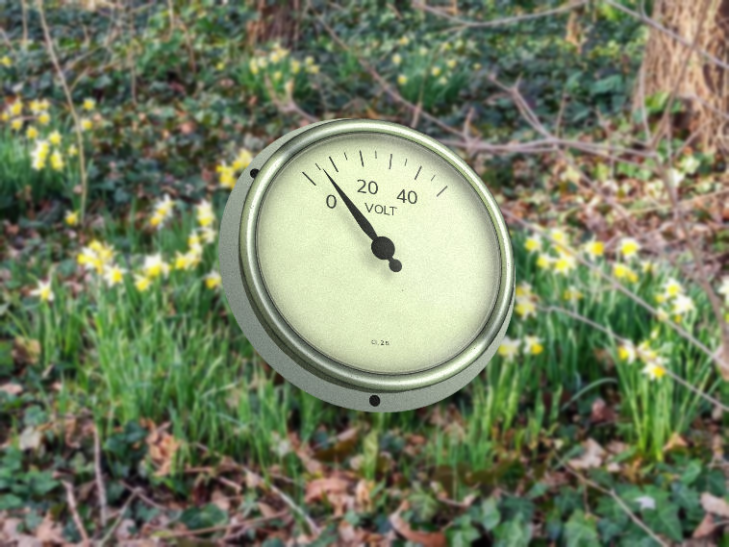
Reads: 5; V
